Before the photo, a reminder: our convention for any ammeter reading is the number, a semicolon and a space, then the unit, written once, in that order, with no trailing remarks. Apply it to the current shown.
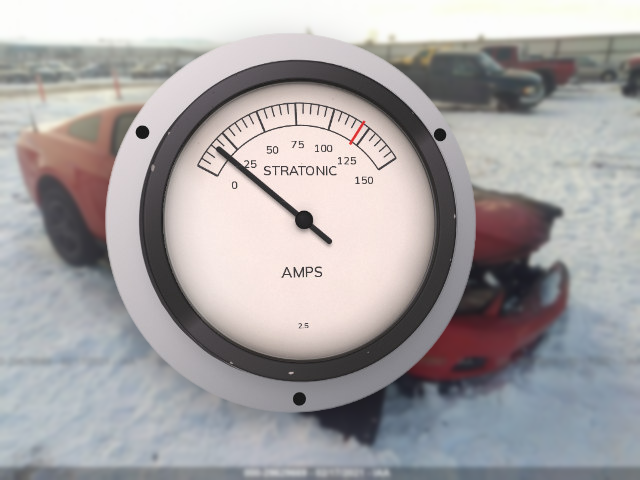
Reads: 15; A
